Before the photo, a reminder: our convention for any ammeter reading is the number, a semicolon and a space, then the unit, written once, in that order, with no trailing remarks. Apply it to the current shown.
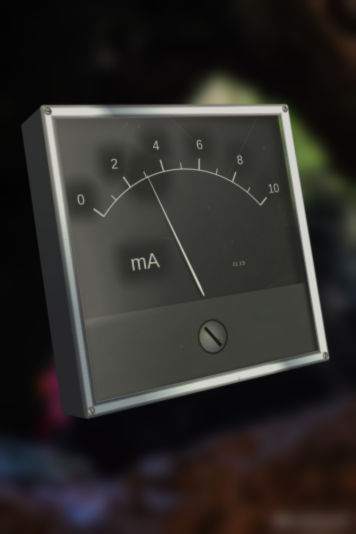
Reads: 3; mA
